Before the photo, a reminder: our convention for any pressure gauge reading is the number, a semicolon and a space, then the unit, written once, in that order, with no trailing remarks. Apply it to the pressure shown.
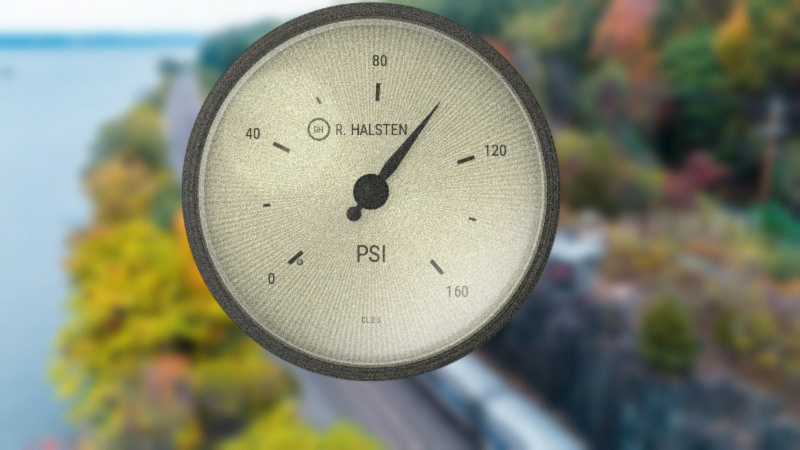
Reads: 100; psi
